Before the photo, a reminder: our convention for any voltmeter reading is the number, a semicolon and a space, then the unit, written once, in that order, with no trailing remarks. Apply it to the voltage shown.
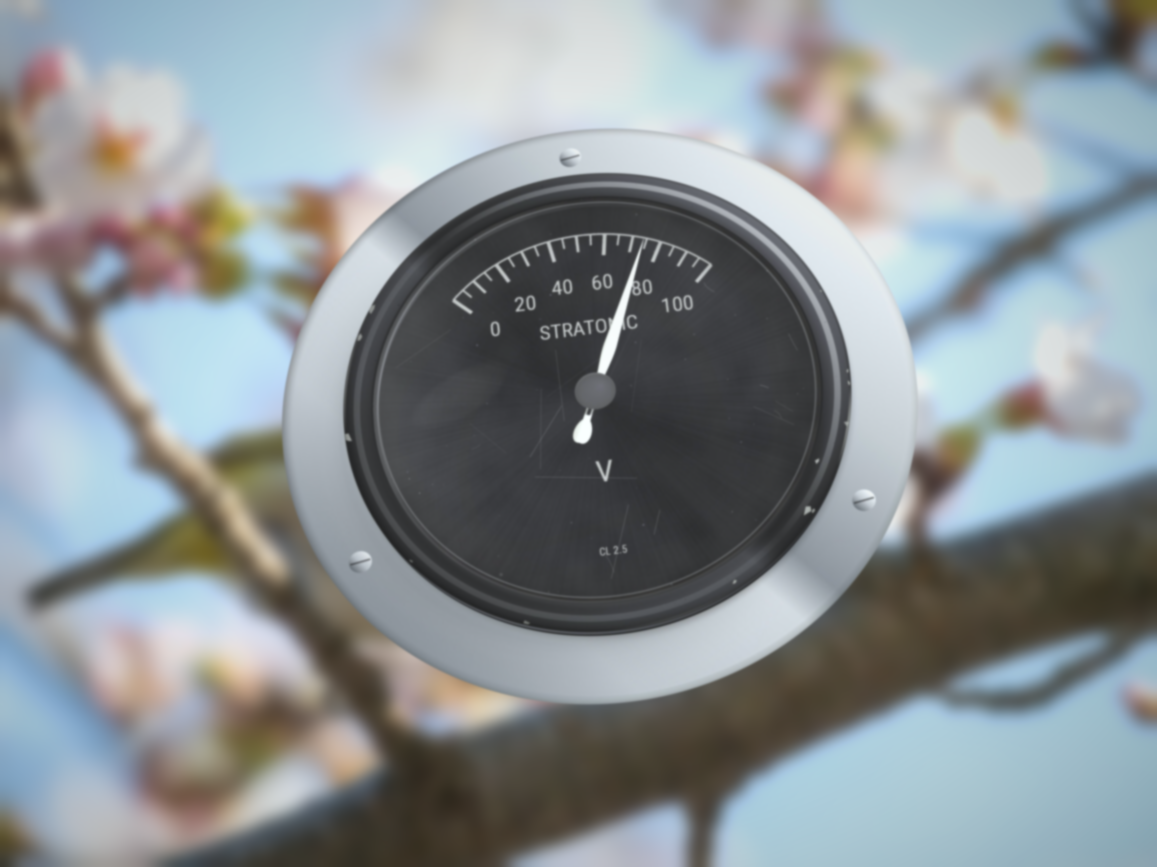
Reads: 75; V
